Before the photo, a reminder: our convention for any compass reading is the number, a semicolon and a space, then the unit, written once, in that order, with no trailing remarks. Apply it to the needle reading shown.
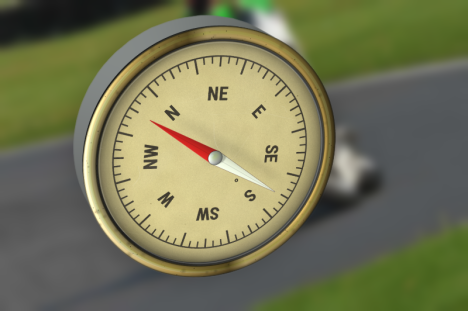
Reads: 345; °
